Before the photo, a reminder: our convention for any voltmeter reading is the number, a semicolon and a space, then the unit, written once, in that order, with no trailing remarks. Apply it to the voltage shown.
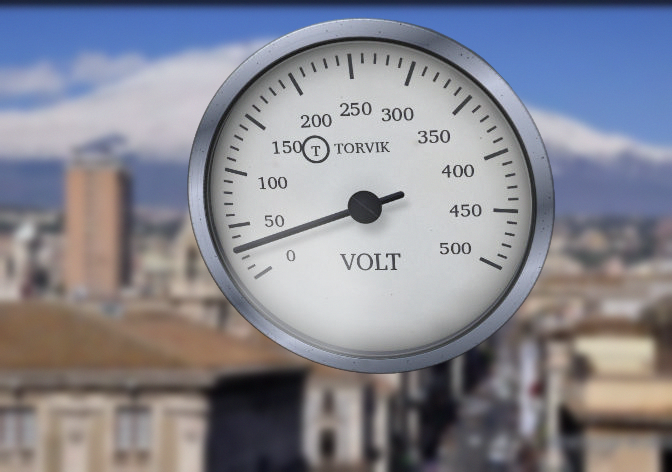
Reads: 30; V
